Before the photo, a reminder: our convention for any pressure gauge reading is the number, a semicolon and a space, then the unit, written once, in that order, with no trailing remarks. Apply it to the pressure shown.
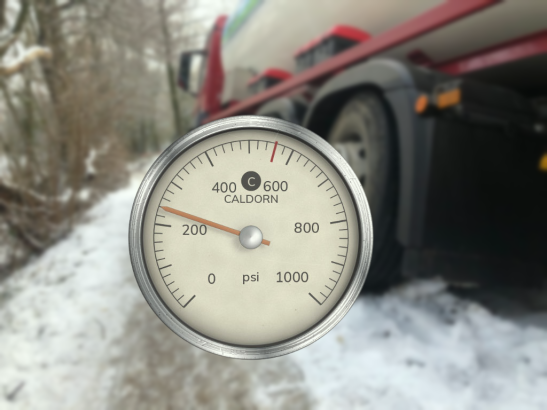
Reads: 240; psi
